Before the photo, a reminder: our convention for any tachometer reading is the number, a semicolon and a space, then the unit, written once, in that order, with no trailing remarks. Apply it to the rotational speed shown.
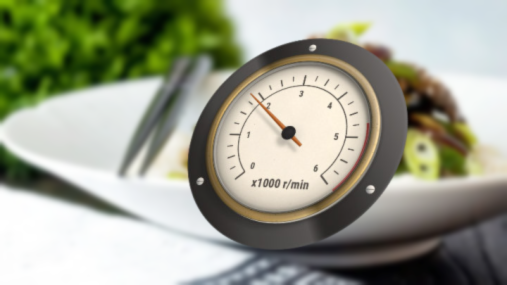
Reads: 1875; rpm
